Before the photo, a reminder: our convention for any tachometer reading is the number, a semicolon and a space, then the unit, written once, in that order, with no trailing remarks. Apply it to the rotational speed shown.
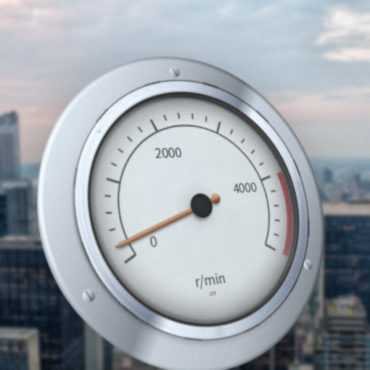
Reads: 200; rpm
